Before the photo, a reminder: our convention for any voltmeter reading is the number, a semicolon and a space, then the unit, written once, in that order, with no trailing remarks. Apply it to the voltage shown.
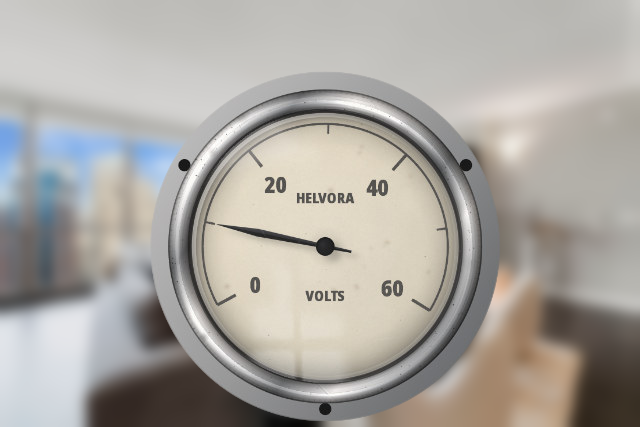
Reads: 10; V
